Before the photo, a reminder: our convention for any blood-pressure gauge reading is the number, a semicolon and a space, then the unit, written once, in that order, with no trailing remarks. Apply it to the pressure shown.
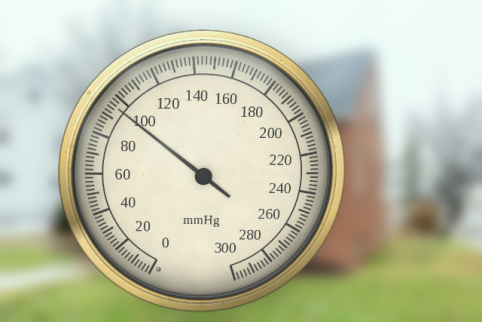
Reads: 96; mmHg
